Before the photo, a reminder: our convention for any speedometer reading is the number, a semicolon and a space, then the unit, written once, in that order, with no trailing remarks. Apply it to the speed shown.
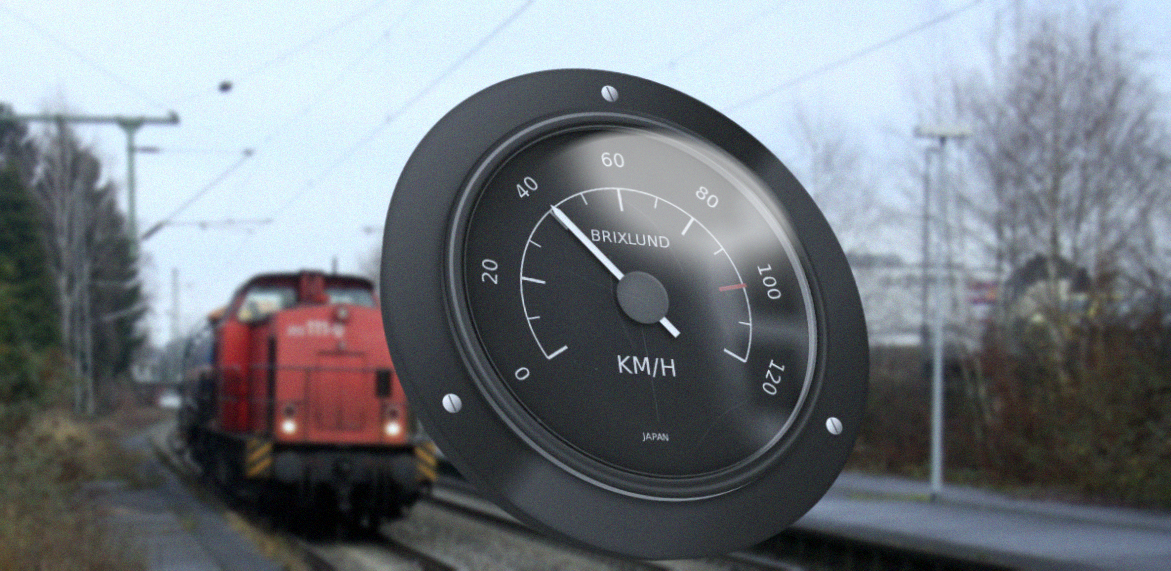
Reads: 40; km/h
